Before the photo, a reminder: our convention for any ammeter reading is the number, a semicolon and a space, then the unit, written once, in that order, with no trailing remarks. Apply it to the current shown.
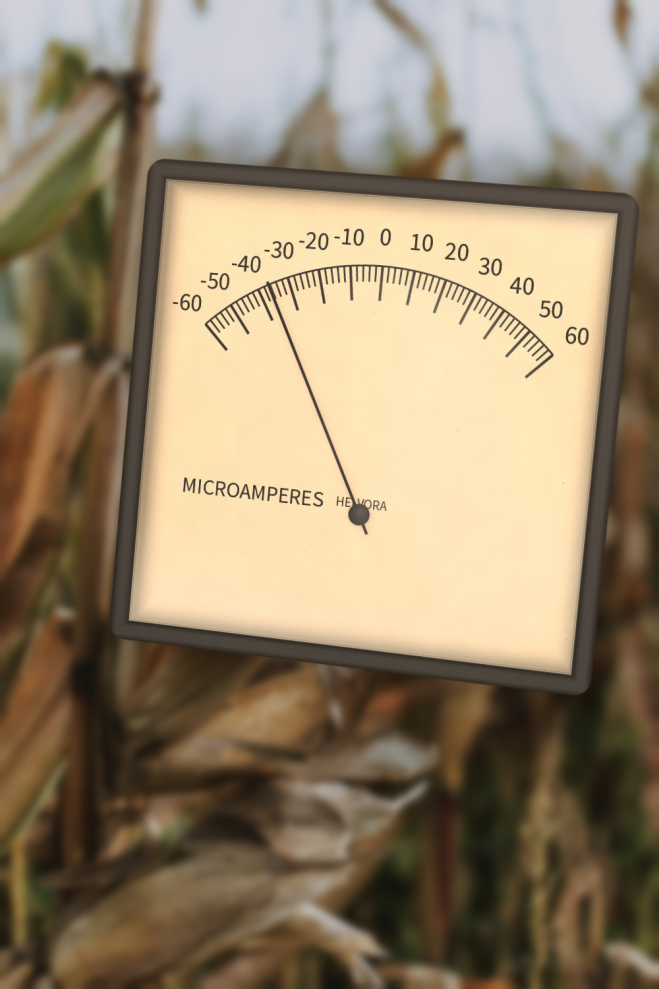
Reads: -36; µA
